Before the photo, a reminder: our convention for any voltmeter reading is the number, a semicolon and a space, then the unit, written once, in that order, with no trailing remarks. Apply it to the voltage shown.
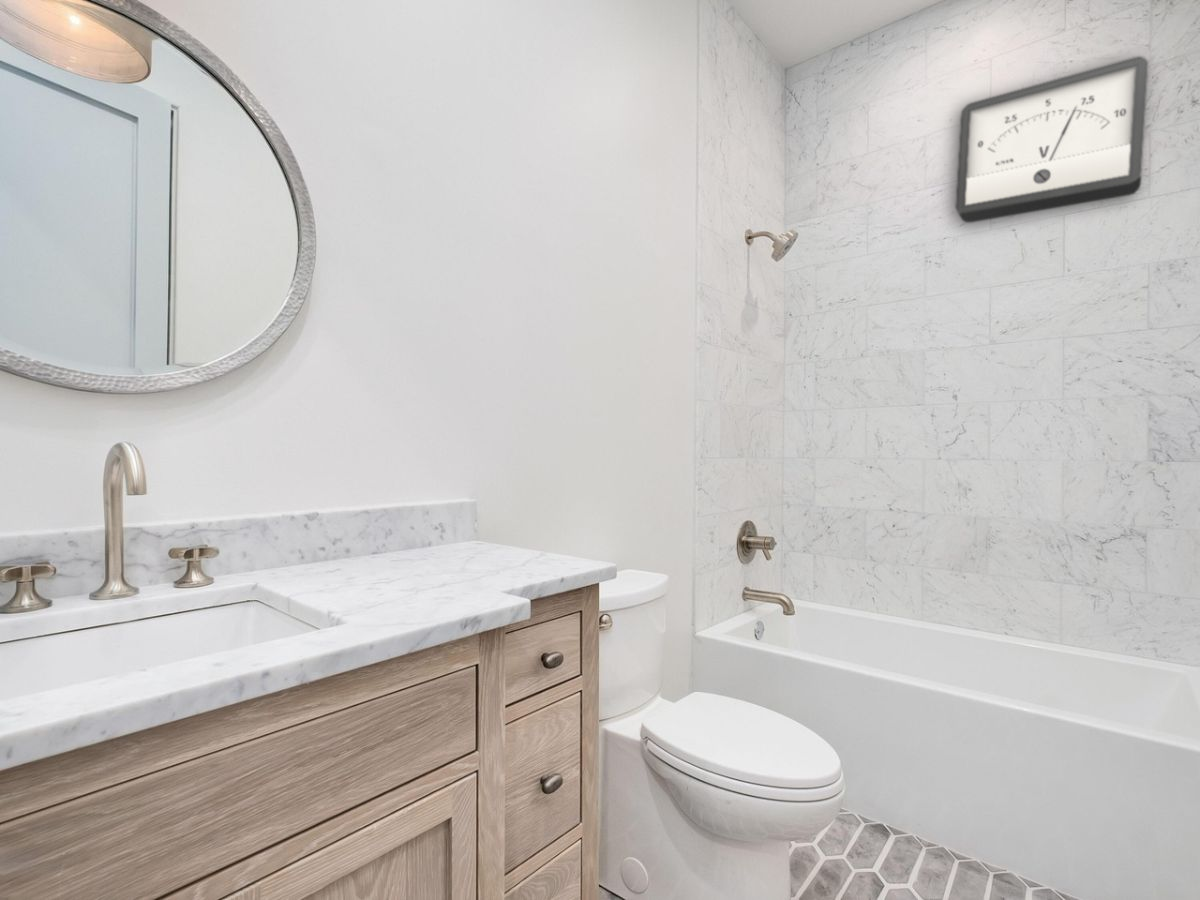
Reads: 7; V
